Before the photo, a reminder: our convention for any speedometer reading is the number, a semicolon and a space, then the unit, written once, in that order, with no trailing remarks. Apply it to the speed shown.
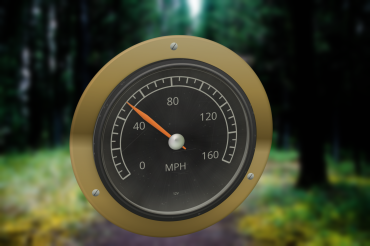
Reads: 50; mph
